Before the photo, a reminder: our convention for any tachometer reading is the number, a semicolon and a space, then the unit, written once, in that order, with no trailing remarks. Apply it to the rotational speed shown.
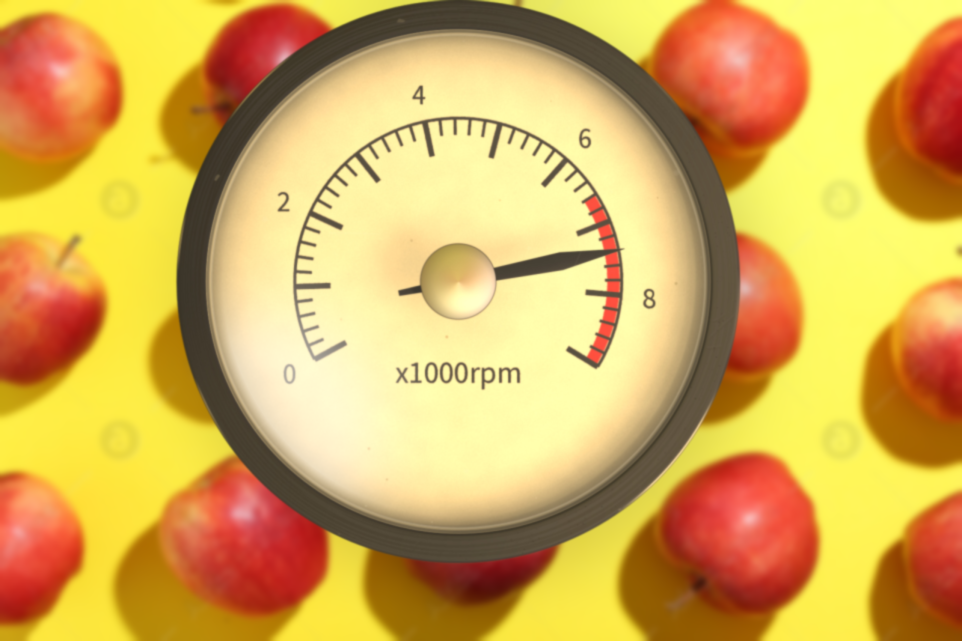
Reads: 7400; rpm
